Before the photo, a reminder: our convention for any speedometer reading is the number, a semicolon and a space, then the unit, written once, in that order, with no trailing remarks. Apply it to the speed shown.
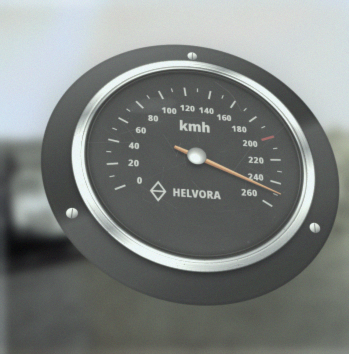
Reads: 250; km/h
